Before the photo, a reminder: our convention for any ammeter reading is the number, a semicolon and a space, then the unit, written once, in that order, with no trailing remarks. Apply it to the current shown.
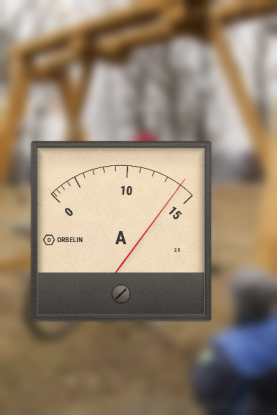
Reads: 14; A
